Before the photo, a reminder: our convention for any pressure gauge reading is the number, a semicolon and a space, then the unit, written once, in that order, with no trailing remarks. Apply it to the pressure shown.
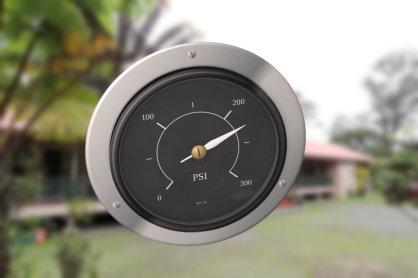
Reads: 225; psi
